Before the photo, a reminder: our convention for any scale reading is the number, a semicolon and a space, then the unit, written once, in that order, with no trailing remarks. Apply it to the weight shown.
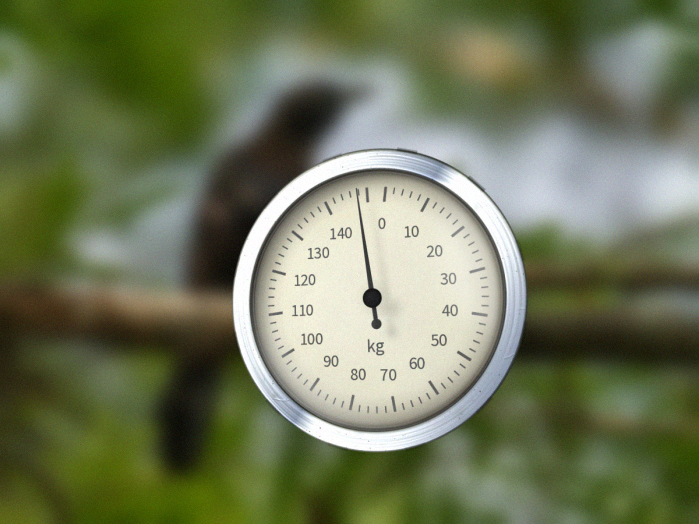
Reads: 148; kg
